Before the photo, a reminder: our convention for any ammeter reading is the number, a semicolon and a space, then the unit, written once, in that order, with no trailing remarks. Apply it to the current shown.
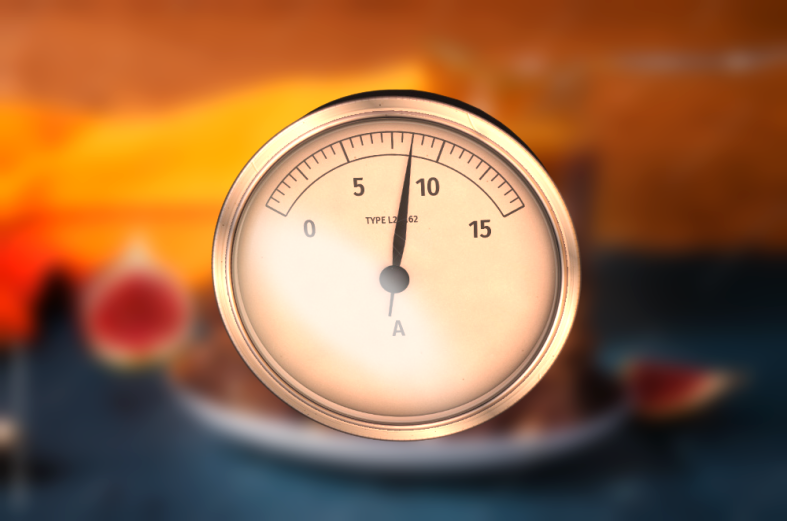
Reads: 8.5; A
